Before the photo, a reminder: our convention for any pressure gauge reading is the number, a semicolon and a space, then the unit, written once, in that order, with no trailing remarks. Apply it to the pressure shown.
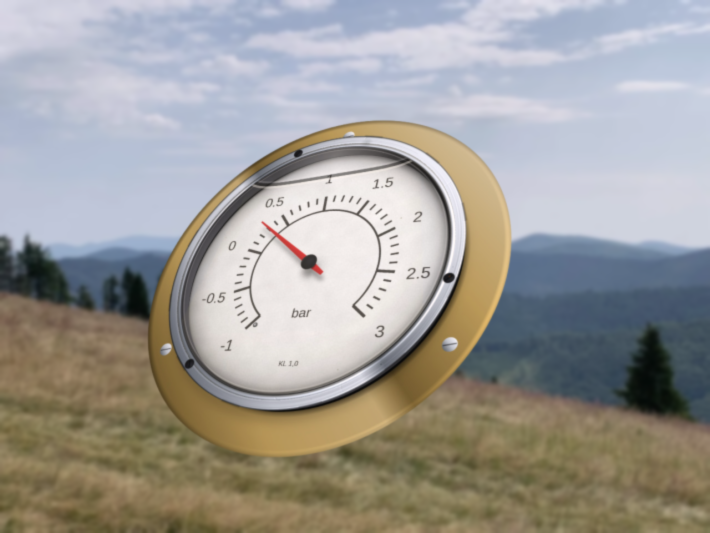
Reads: 0.3; bar
